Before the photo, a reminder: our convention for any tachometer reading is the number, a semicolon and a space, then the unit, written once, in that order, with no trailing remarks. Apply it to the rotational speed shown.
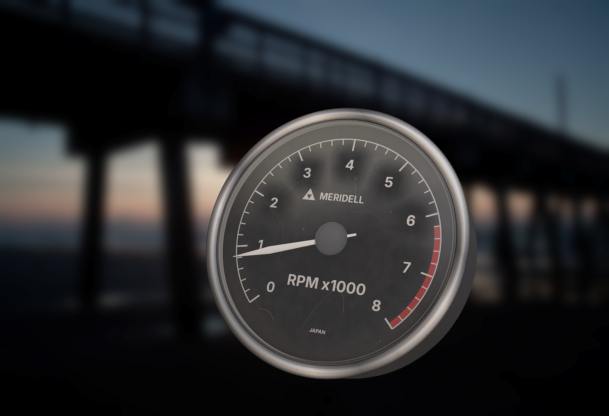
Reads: 800; rpm
